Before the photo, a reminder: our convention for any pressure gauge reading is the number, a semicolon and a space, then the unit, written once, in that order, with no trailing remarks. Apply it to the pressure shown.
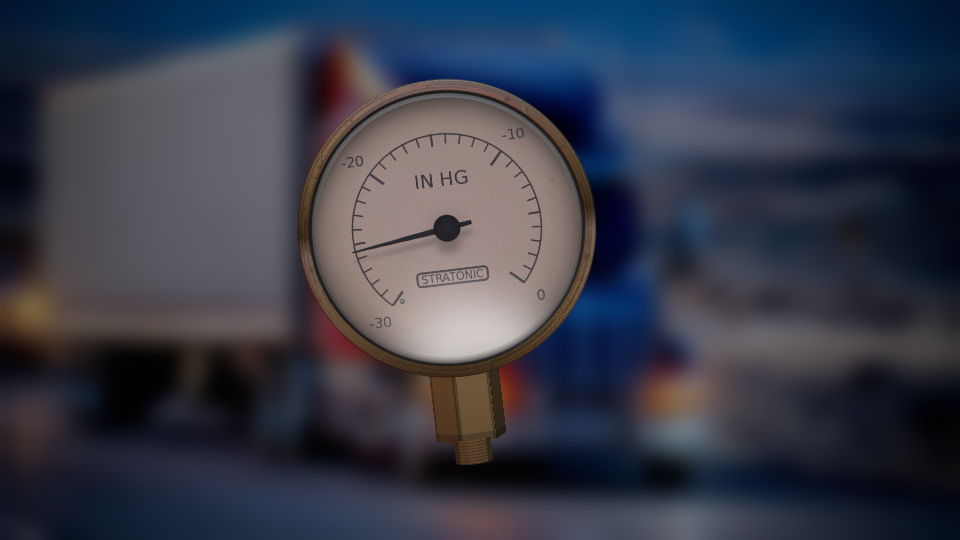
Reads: -25.5; inHg
